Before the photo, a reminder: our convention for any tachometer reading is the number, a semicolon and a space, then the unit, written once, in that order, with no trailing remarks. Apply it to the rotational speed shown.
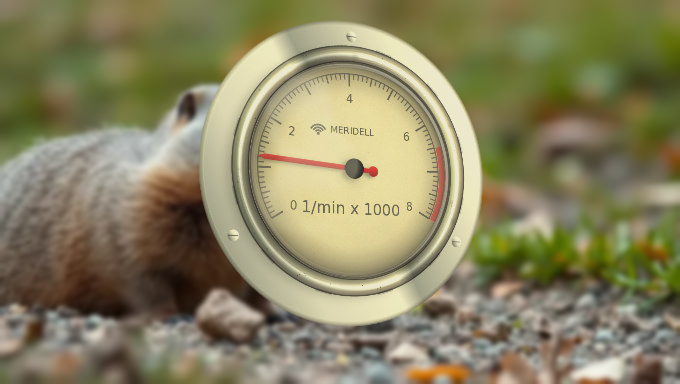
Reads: 1200; rpm
